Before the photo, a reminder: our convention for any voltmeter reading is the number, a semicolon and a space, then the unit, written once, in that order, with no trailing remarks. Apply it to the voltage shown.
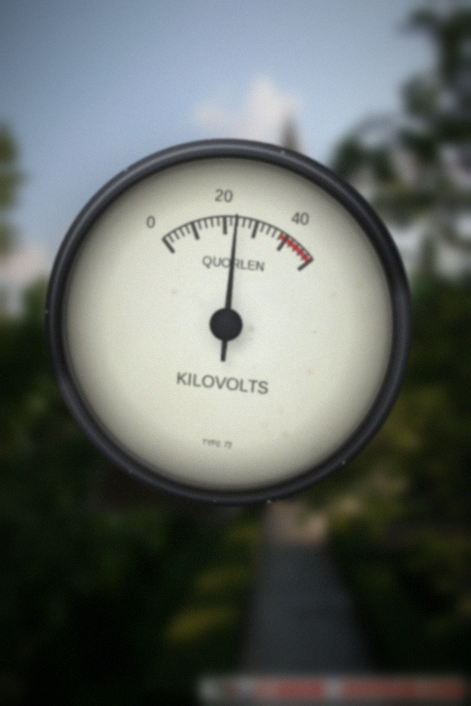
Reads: 24; kV
